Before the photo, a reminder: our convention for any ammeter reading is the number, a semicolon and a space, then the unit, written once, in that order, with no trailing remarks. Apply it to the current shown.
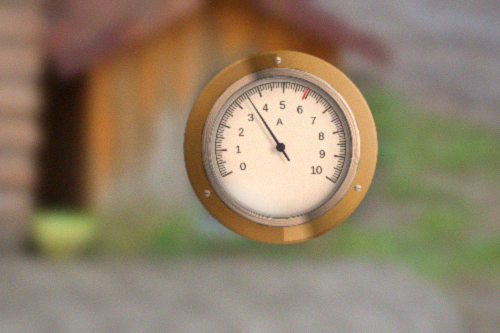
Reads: 3.5; A
